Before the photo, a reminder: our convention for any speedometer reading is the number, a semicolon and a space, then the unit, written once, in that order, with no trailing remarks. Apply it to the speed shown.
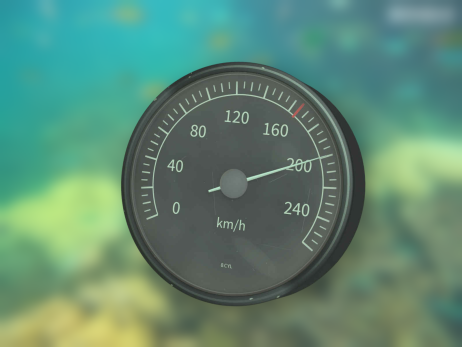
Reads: 200; km/h
